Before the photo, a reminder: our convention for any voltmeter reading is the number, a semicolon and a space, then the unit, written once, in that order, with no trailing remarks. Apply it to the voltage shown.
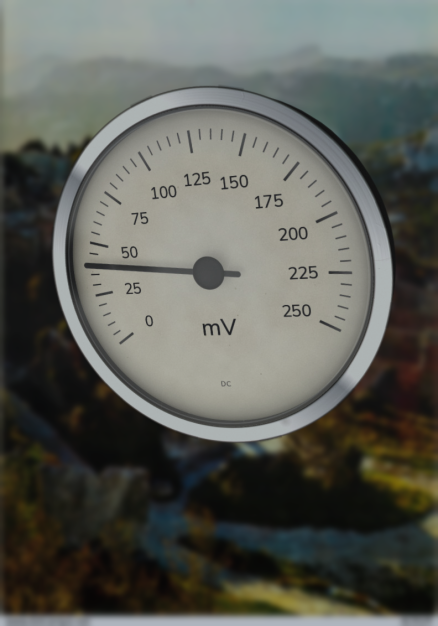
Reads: 40; mV
